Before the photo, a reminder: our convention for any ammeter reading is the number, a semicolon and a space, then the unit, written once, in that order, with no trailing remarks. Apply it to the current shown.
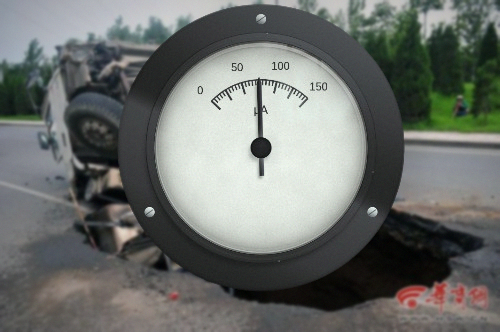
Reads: 75; µA
